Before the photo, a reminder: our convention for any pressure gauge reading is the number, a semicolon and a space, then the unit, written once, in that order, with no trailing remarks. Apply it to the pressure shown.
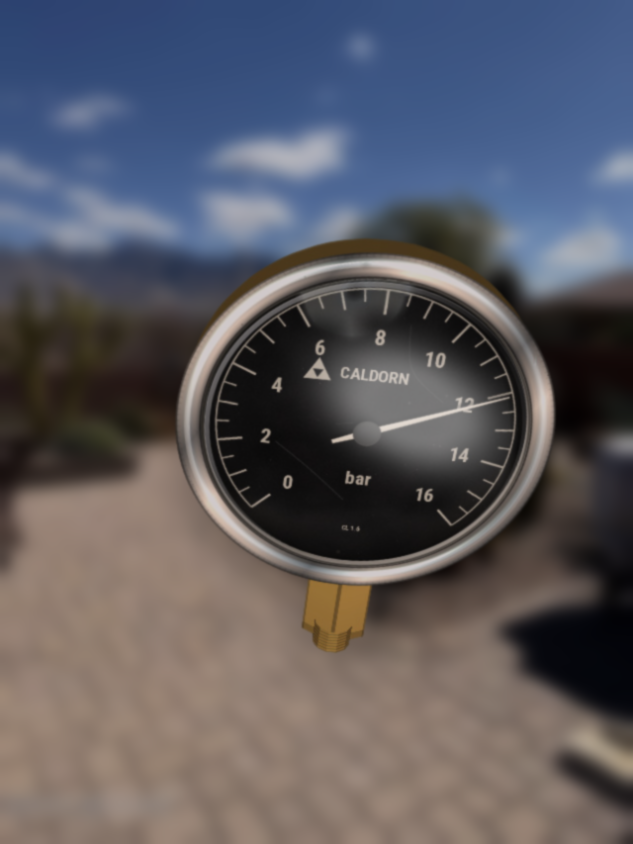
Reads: 12; bar
